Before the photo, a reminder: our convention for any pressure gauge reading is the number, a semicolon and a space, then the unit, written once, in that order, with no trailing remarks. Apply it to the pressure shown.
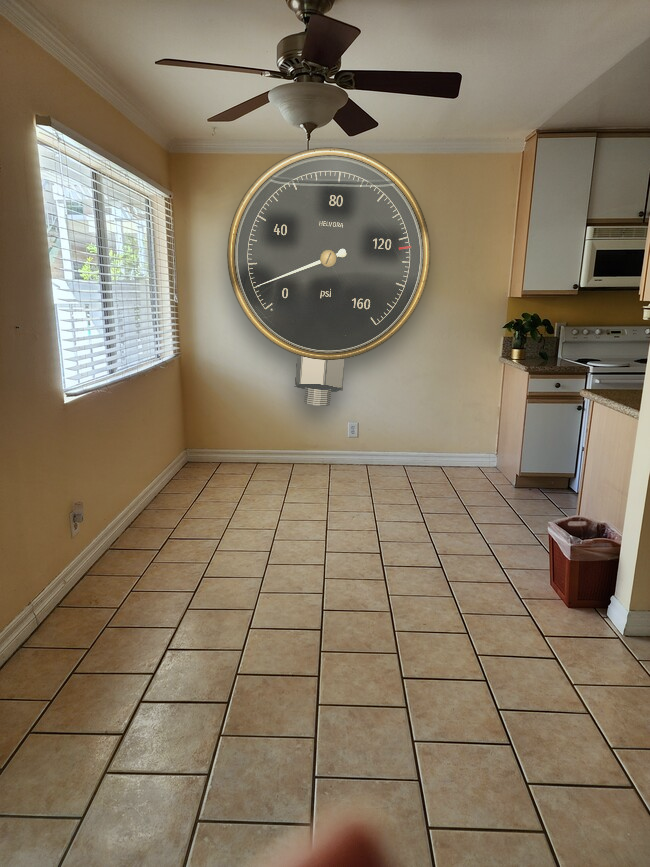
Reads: 10; psi
